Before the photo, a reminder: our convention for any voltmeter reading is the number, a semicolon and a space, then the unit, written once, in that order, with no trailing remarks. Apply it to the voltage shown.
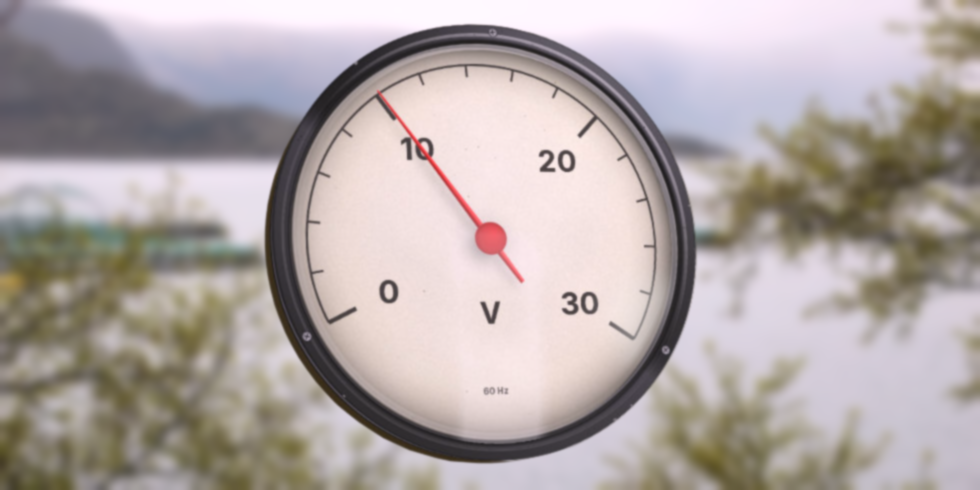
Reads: 10; V
